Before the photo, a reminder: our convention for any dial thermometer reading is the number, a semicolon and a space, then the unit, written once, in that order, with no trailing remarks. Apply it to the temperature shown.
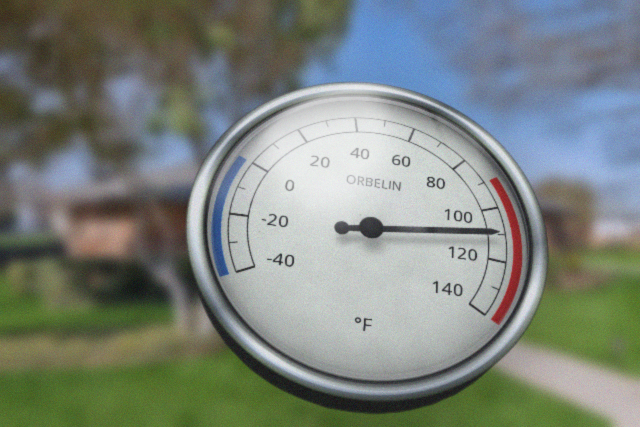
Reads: 110; °F
